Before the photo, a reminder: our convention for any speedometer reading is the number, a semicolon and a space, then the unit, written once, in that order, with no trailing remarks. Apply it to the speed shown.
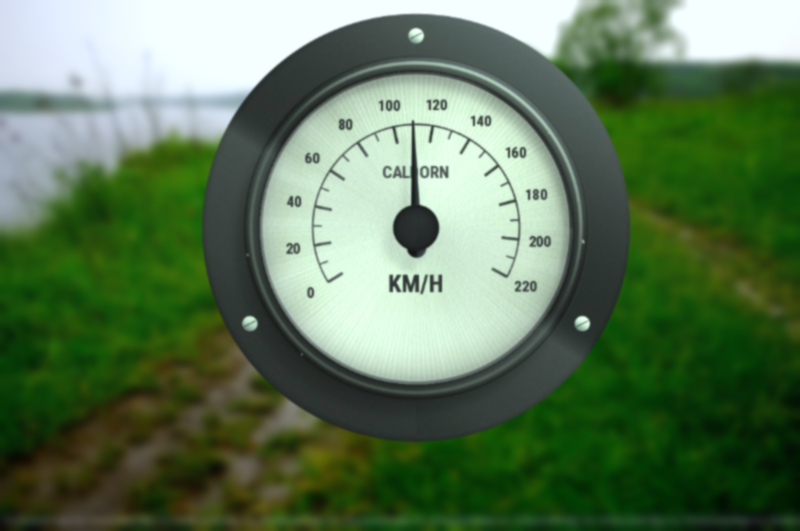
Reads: 110; km/h
